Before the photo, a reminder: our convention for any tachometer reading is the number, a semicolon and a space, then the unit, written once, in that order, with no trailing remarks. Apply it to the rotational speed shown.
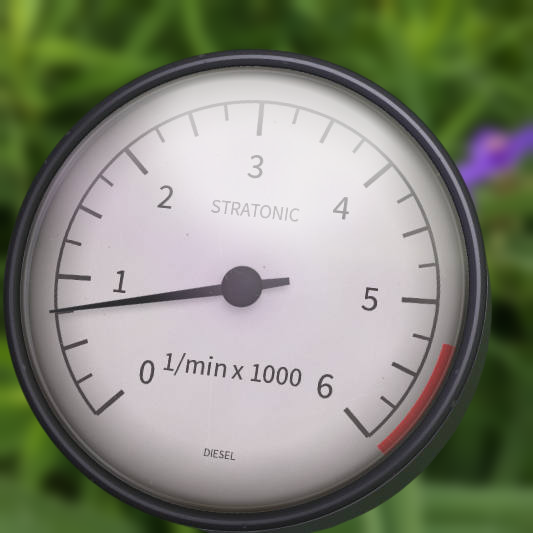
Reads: 750; rpm
